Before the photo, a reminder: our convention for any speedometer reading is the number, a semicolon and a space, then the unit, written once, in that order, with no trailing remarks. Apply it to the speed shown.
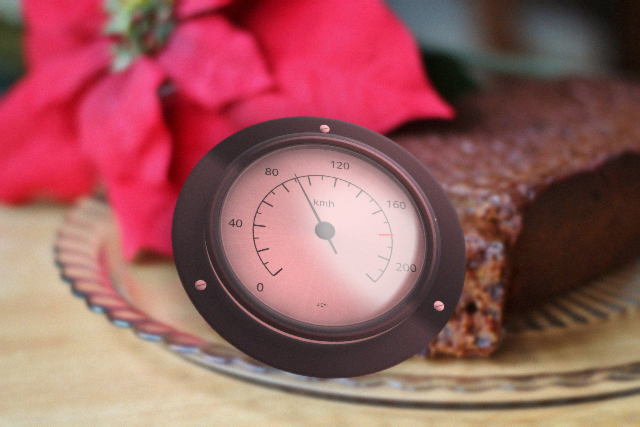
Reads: 90; km/h
